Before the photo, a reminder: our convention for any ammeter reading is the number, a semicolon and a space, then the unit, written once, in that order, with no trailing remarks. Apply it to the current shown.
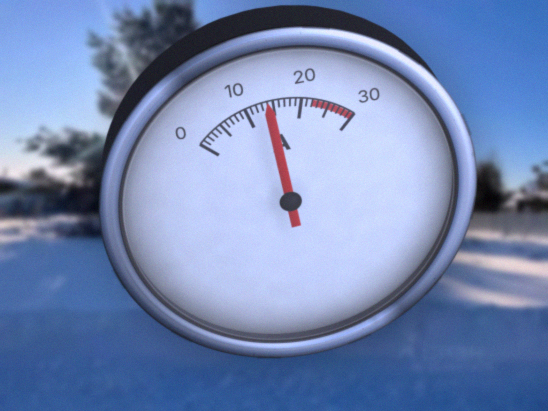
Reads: 14; A
